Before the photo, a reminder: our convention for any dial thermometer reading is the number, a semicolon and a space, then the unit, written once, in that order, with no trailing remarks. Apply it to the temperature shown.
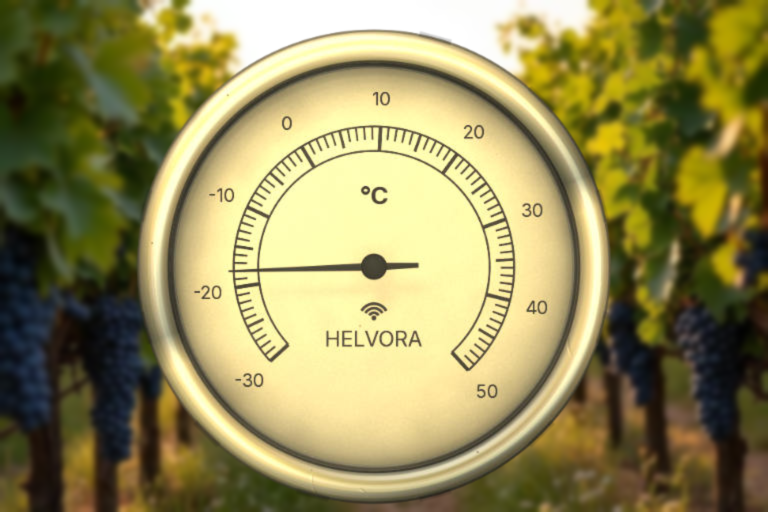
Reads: -18; °C
